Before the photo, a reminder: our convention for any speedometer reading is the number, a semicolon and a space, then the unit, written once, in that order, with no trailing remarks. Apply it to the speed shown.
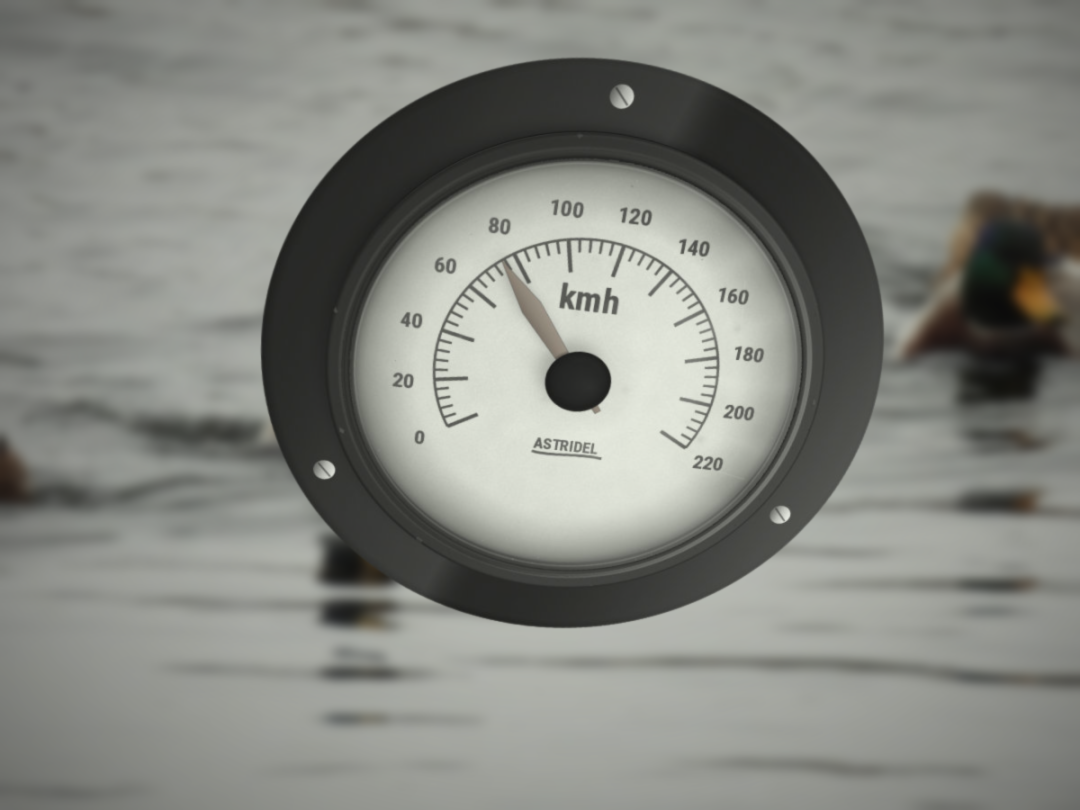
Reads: 76; km/h
